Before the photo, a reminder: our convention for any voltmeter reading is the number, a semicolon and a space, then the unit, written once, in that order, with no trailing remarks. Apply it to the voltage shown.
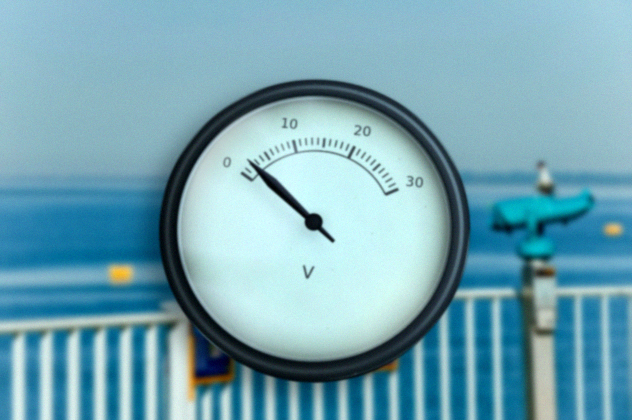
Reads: 2; V
